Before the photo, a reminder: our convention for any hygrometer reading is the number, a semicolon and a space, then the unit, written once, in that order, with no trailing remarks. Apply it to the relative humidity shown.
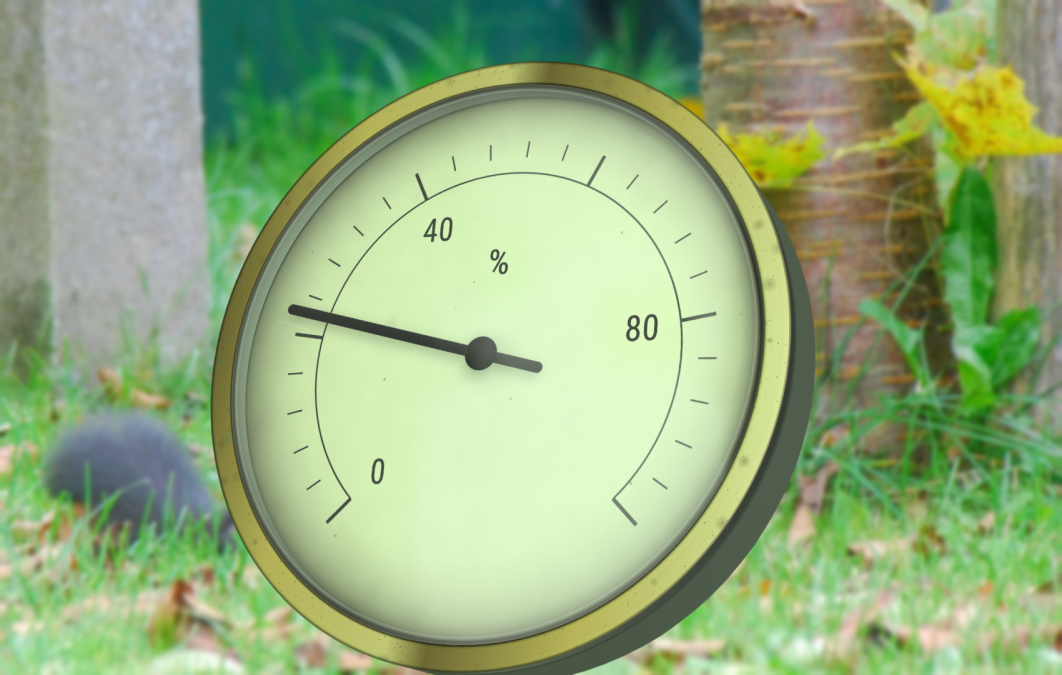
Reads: 22; %
